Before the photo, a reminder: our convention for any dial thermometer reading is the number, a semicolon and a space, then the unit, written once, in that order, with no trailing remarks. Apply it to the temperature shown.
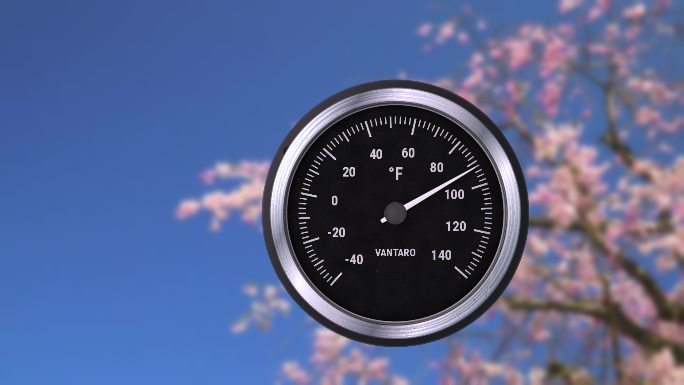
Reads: 92; °F
